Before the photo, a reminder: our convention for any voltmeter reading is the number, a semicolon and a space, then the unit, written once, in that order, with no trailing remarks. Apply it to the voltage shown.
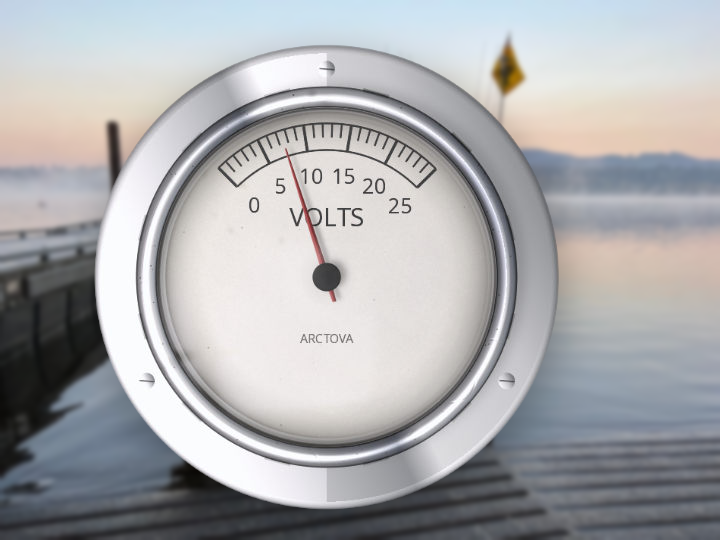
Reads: 7.5; V
